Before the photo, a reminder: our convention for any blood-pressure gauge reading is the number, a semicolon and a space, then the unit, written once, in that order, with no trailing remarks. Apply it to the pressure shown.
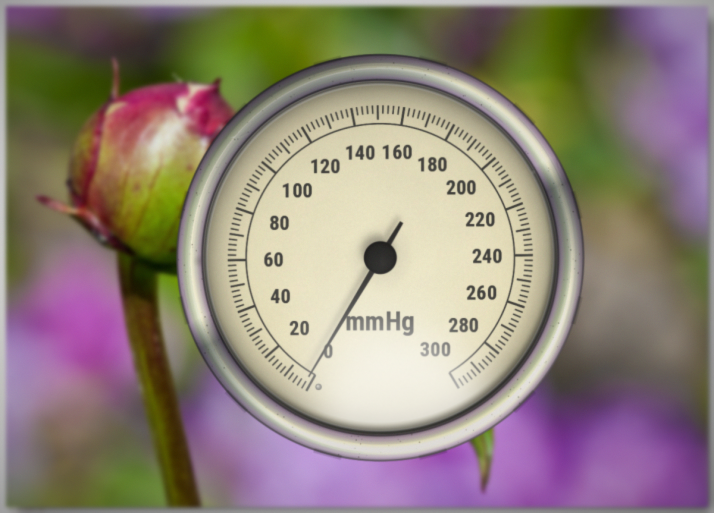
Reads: 2; mmHg
